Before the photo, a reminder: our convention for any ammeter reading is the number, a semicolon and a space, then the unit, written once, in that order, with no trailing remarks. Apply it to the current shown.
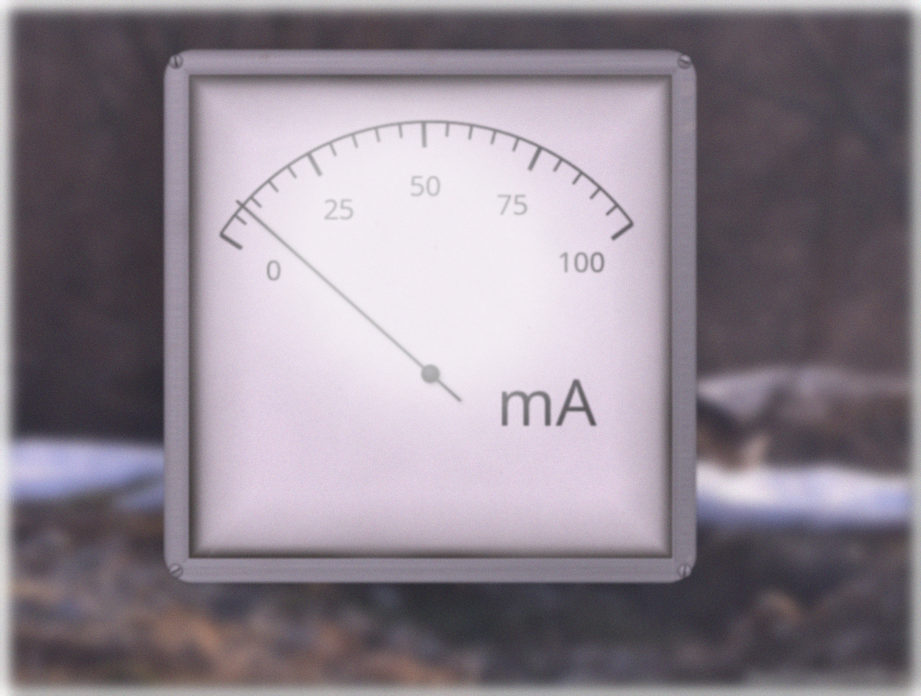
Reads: 7.5; mA
